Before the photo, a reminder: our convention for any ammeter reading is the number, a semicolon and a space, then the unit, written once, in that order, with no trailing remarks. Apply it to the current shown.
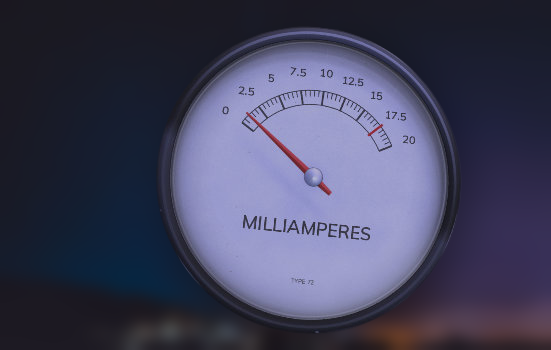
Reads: 1; mA
